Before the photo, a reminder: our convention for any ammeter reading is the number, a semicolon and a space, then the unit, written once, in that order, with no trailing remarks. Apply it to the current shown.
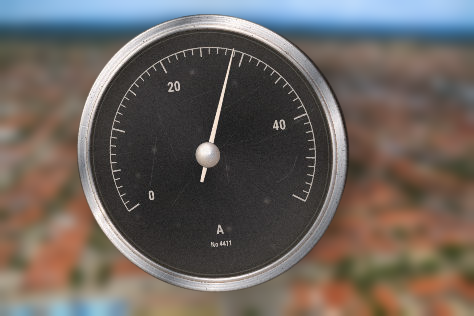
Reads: 29; A
